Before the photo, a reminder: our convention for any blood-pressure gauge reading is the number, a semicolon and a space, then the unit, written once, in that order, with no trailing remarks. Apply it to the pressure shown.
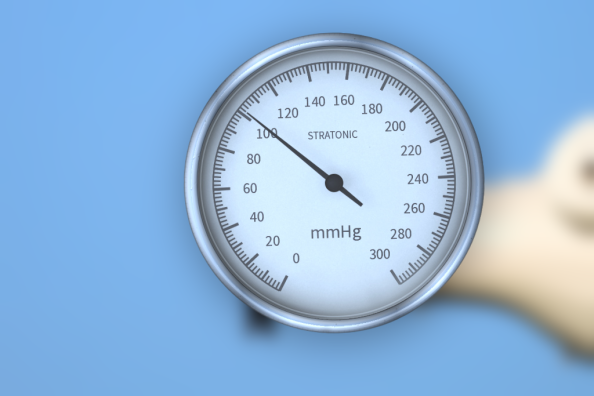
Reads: 102; mmHg
